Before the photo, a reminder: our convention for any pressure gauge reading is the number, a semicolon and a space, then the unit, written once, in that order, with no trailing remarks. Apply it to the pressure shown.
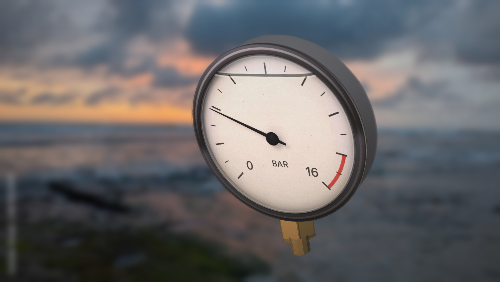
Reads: 4; bar
